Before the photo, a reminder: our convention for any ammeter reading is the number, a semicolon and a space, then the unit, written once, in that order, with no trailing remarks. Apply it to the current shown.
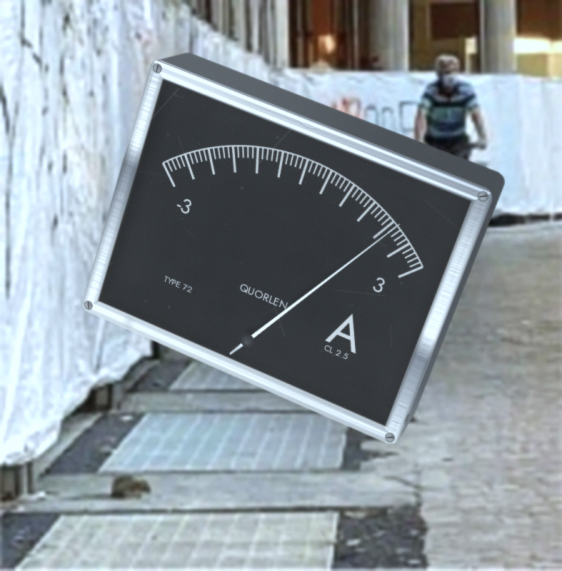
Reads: 2.1; A
